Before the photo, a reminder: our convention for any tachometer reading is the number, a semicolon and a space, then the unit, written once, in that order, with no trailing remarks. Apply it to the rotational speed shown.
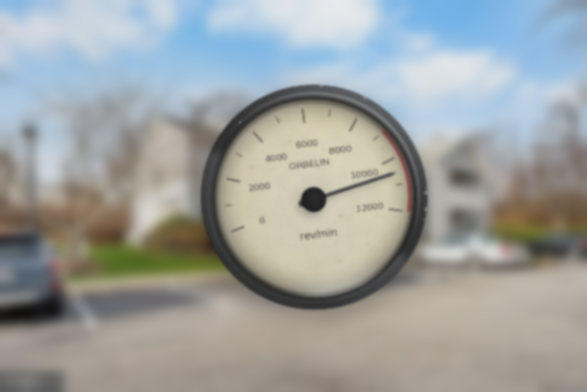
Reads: 10500; rpm
